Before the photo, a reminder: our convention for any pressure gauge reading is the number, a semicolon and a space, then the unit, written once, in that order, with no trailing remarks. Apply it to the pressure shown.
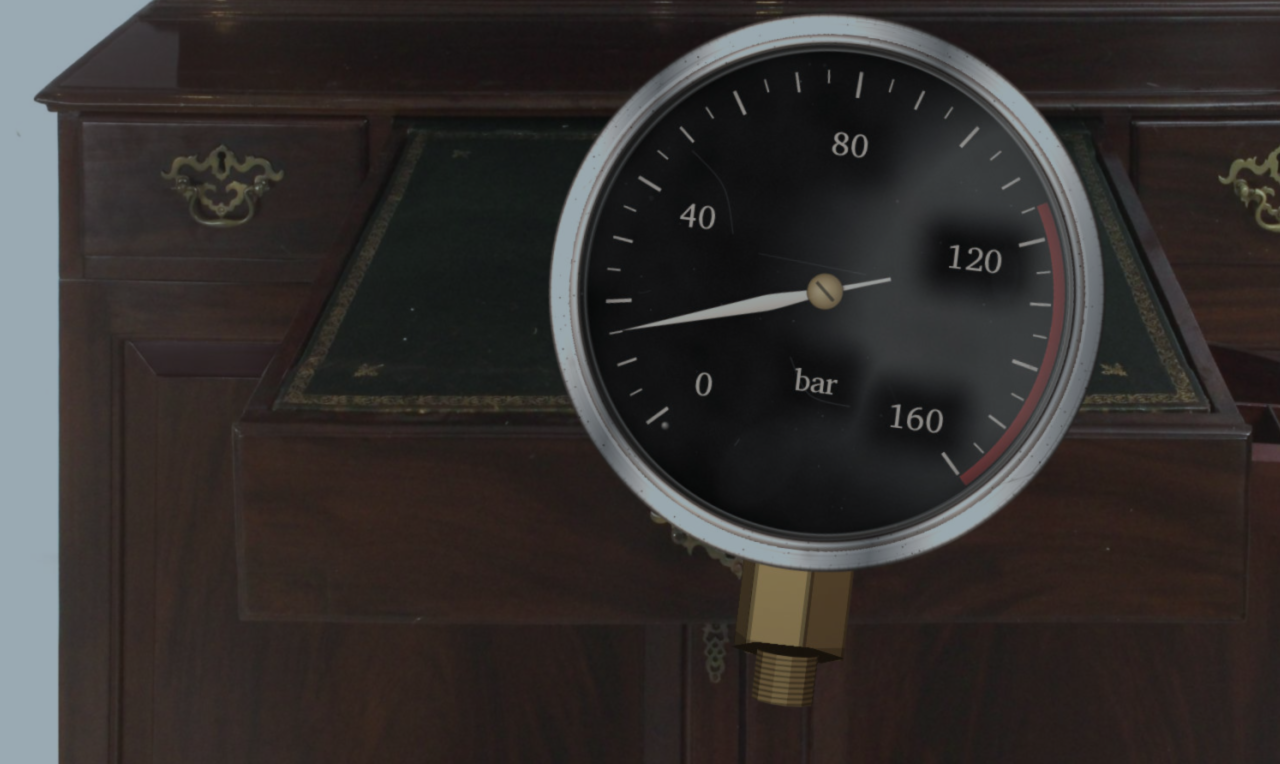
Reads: 15; bar
